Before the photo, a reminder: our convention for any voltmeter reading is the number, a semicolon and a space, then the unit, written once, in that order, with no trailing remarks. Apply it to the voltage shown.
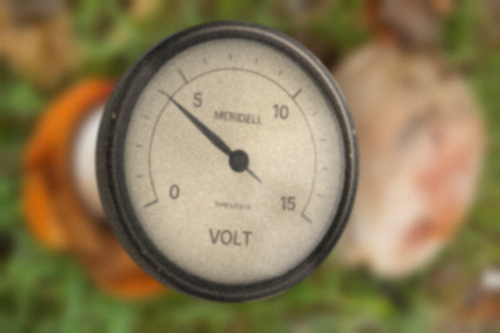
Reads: 4; V
